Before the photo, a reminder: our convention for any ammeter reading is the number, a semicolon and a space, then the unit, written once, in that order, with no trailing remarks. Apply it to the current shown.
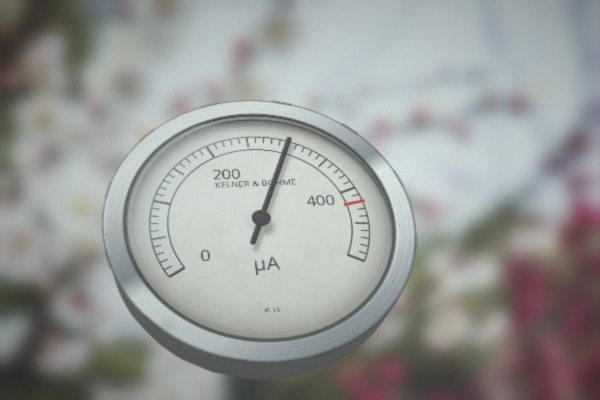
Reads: 300; µA
